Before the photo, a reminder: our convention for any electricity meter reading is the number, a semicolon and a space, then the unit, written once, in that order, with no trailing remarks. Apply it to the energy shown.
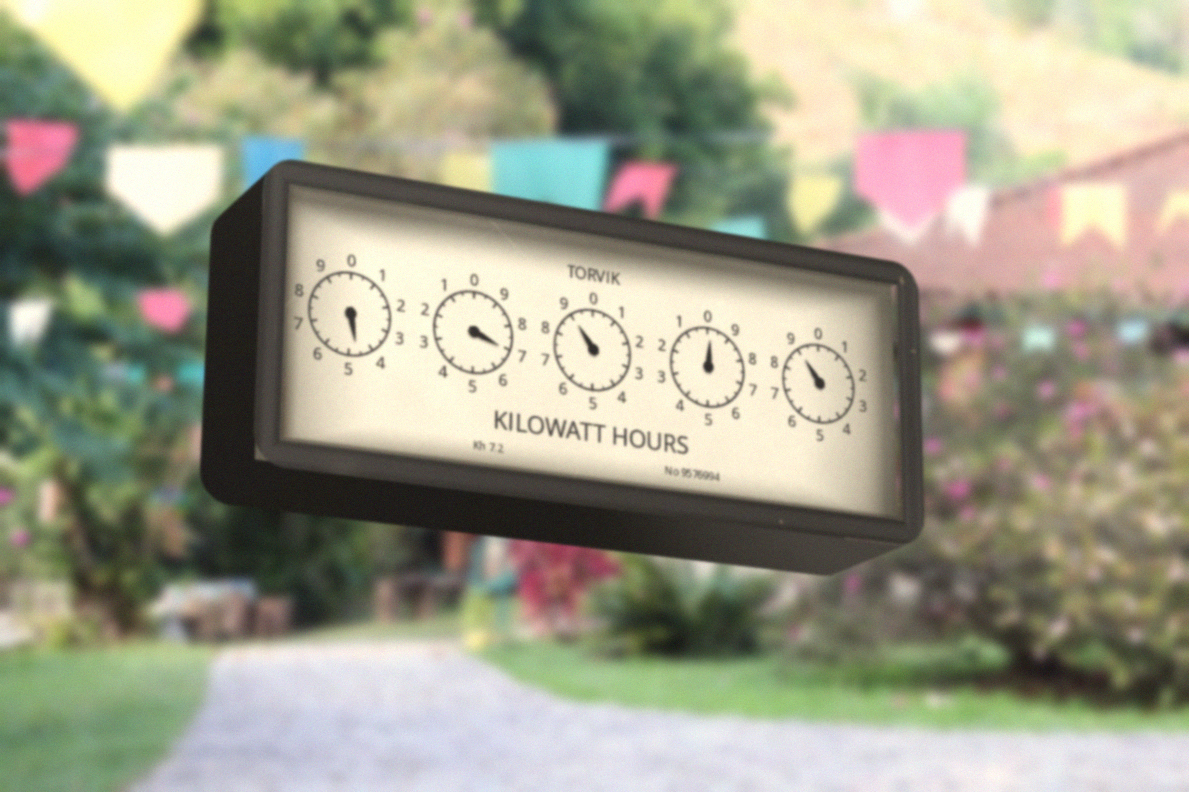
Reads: 46899; kWh
